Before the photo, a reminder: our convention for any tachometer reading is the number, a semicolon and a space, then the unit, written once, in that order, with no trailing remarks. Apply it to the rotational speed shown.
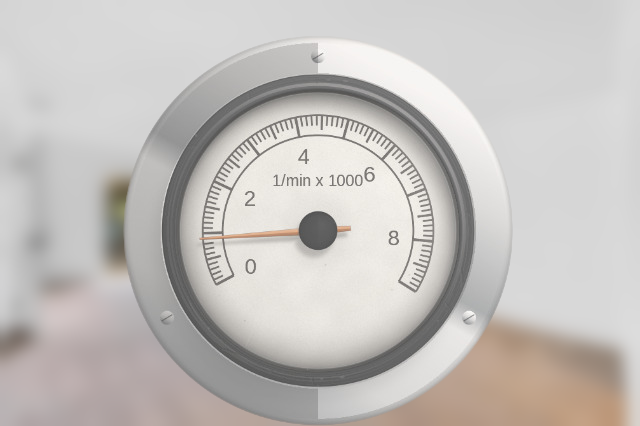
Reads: 900; rpm
